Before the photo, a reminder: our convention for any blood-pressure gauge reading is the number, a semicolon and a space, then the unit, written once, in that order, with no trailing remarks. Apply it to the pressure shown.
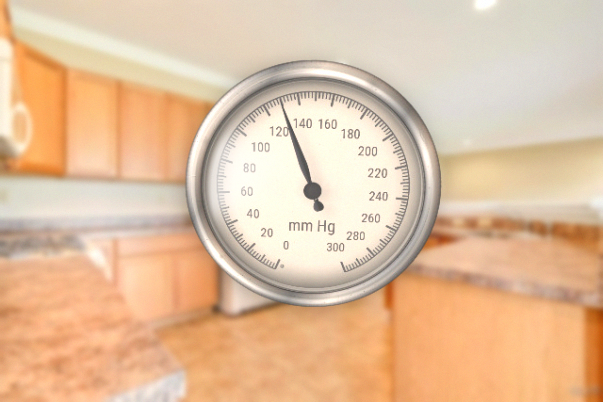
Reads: 130; mmHg
